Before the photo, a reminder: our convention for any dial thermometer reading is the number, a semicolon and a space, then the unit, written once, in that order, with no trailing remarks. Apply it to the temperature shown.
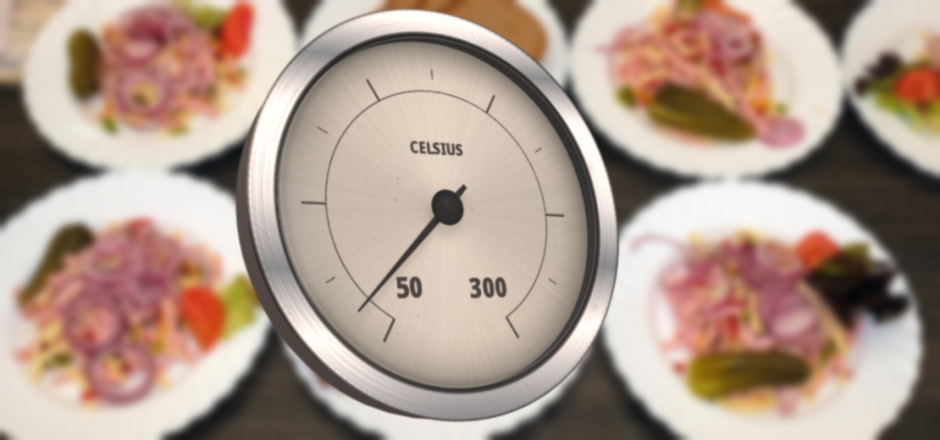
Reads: 62.5; °C
